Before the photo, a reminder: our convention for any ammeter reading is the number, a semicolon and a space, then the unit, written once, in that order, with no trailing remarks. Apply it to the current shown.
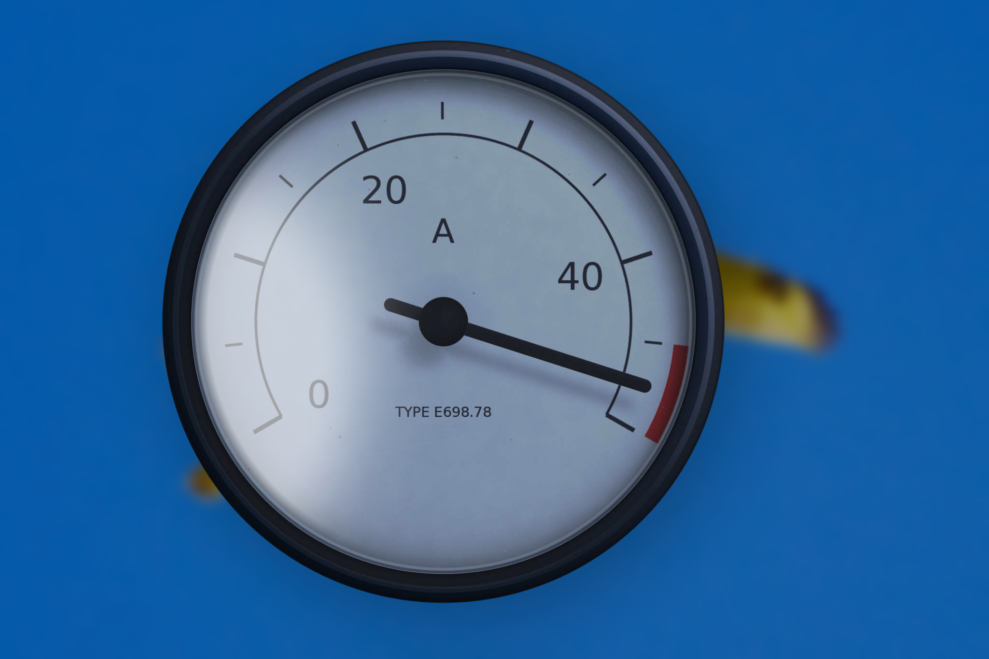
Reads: 47.5; A
